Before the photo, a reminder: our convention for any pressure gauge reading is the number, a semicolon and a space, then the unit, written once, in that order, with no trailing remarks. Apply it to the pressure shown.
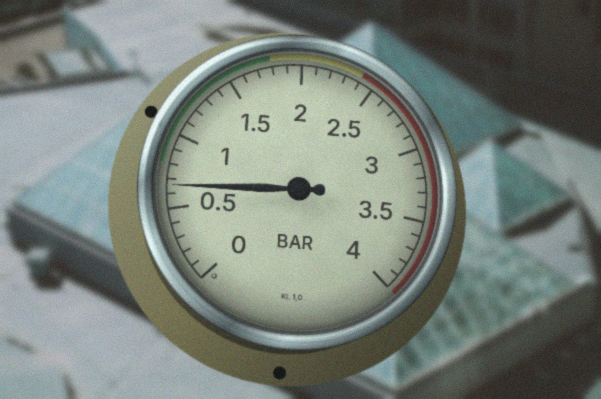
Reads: 0.65; bar
